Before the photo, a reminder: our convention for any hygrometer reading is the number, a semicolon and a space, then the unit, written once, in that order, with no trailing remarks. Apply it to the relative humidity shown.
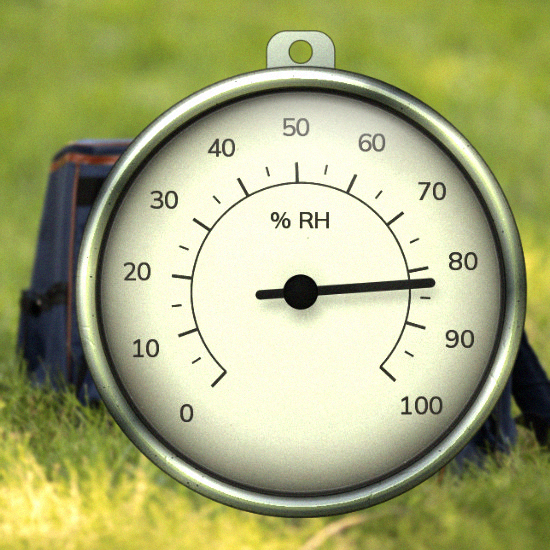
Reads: 82.5; %
